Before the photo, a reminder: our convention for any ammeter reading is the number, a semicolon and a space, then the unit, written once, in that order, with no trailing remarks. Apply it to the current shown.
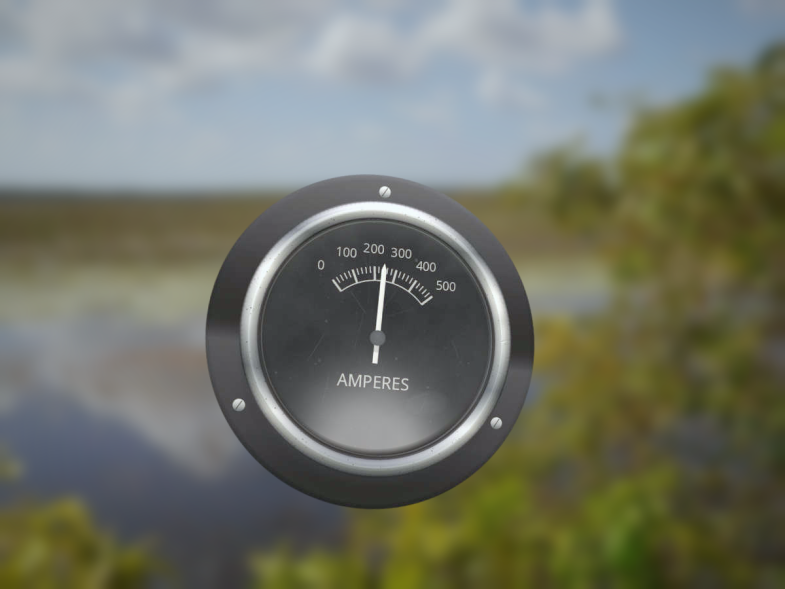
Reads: 240; A
